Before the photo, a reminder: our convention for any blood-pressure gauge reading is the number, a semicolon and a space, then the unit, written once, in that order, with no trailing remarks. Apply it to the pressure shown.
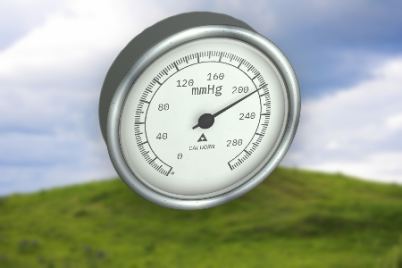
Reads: 210; mmHg
